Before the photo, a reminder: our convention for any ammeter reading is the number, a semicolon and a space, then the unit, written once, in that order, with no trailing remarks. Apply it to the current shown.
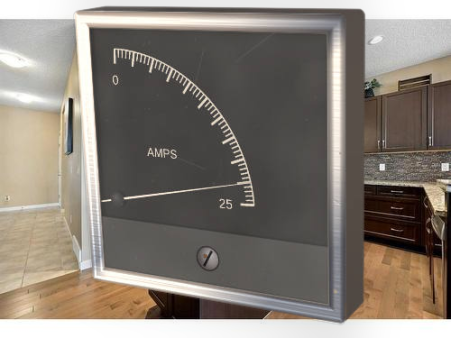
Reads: 22.5; A
